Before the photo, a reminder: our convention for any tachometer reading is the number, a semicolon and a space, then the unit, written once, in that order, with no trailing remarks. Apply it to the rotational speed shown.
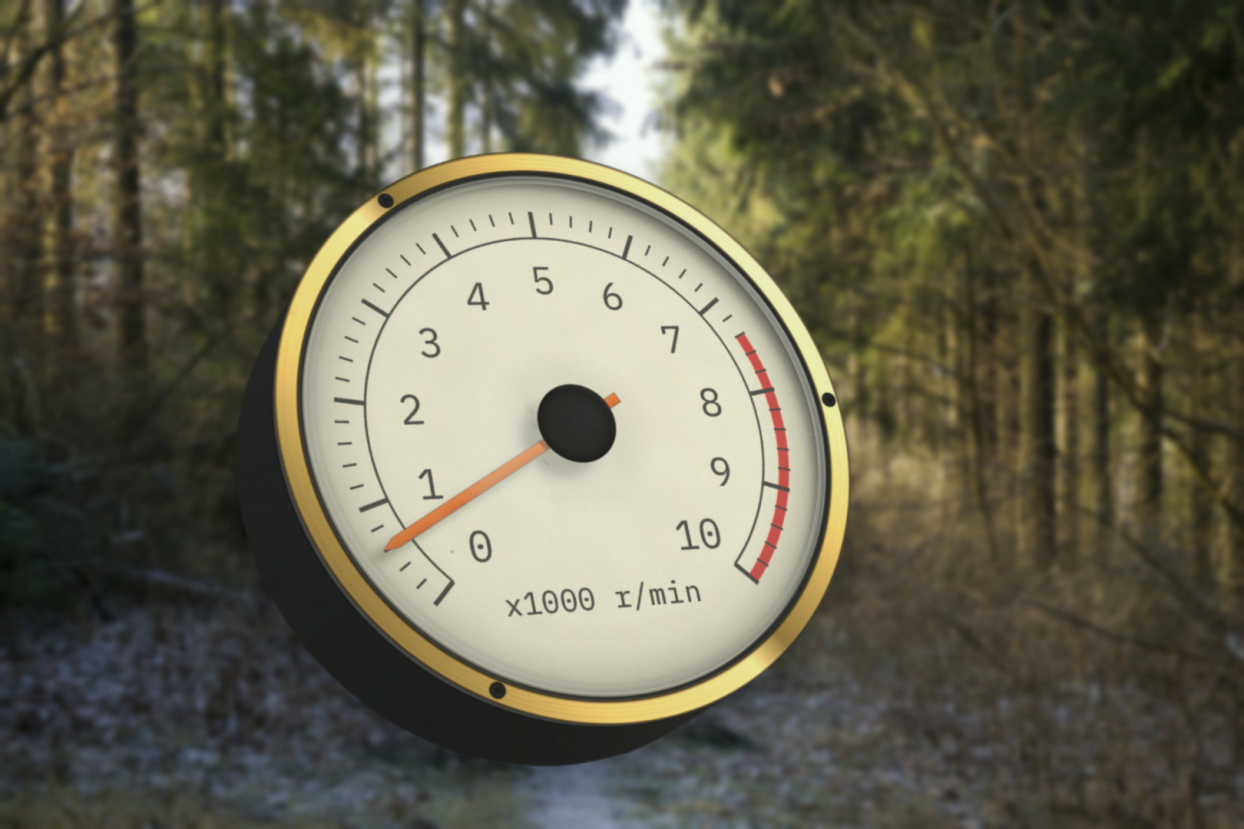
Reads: 600; rpm
